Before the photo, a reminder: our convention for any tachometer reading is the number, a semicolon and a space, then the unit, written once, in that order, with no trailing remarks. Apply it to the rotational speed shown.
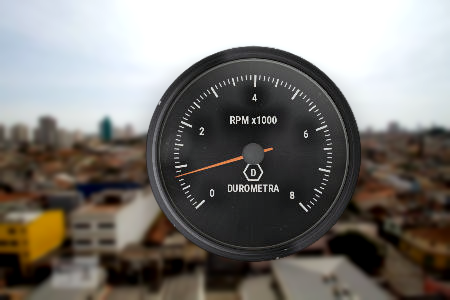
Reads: 800; rpm
